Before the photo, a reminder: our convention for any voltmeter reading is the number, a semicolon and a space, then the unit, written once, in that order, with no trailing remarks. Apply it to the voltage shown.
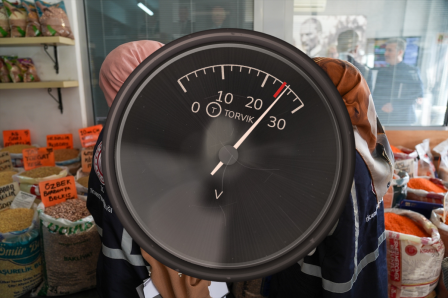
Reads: 25; V
